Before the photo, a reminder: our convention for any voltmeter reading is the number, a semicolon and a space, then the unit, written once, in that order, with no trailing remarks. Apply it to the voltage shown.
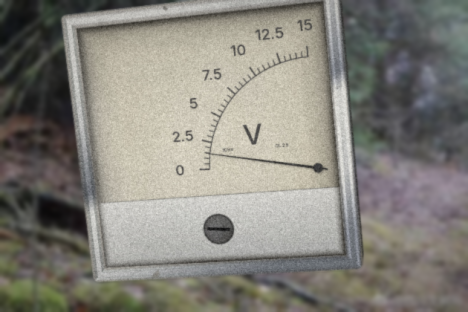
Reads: 1.5; V
